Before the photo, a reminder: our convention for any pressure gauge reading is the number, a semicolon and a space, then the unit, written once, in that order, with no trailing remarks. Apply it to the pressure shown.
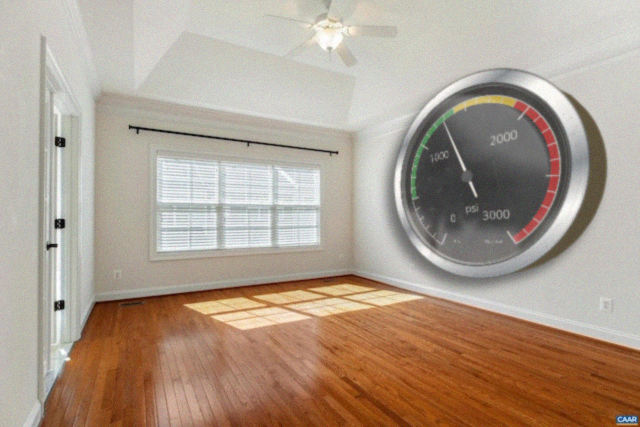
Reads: 1300; psi
